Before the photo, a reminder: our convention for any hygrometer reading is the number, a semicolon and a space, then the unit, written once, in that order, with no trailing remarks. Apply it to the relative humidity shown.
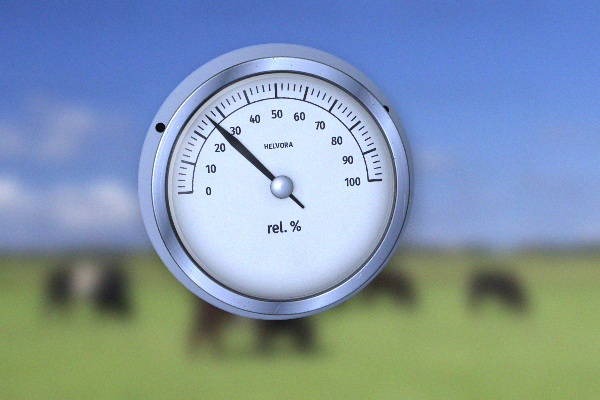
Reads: 26; %
